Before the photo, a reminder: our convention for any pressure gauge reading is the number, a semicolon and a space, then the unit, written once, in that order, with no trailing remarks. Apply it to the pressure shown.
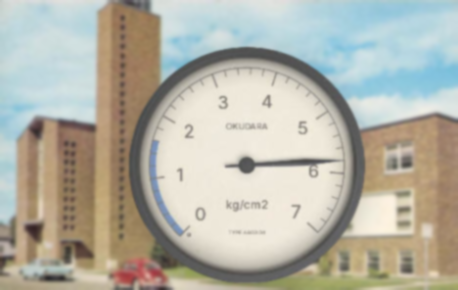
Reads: 5.8; kg/cm²
